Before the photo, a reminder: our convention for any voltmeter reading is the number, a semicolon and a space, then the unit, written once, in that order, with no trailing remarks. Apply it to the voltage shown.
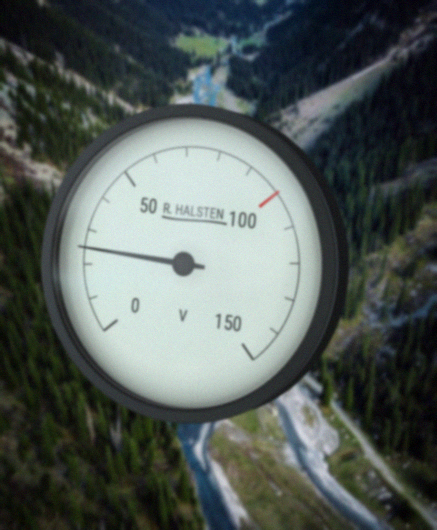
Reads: 25; V
